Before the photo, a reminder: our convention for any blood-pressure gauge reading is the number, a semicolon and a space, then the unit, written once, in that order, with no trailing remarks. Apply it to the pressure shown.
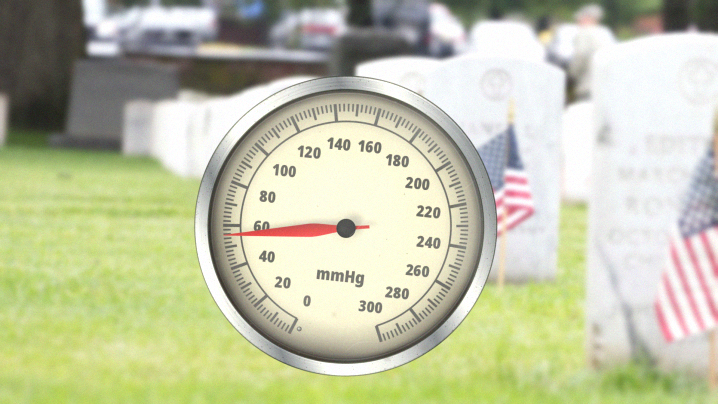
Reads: 56; mmHg
